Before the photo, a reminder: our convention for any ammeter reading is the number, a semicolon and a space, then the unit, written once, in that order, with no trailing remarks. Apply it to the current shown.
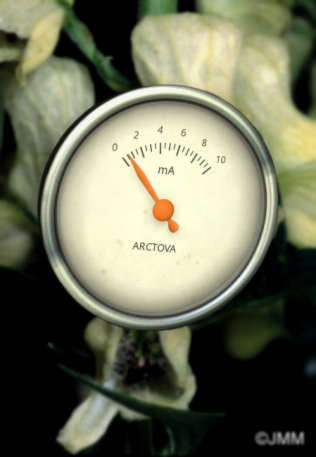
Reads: 0.5; mA
